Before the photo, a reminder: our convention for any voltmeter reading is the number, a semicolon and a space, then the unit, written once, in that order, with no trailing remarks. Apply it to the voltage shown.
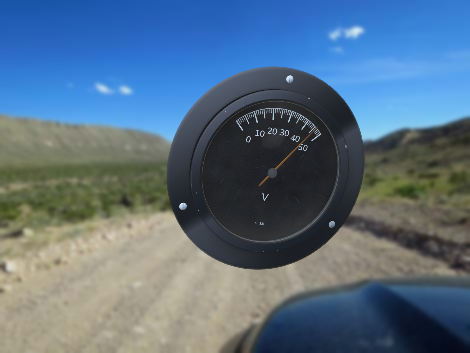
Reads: 45; V
